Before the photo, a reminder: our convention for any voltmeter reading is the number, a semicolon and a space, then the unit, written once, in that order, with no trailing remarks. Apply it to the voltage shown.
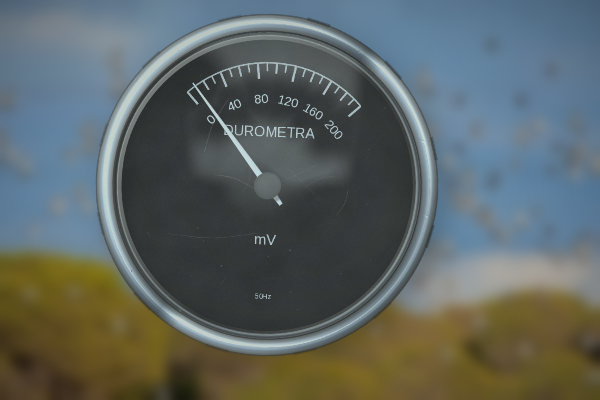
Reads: 10; mV
